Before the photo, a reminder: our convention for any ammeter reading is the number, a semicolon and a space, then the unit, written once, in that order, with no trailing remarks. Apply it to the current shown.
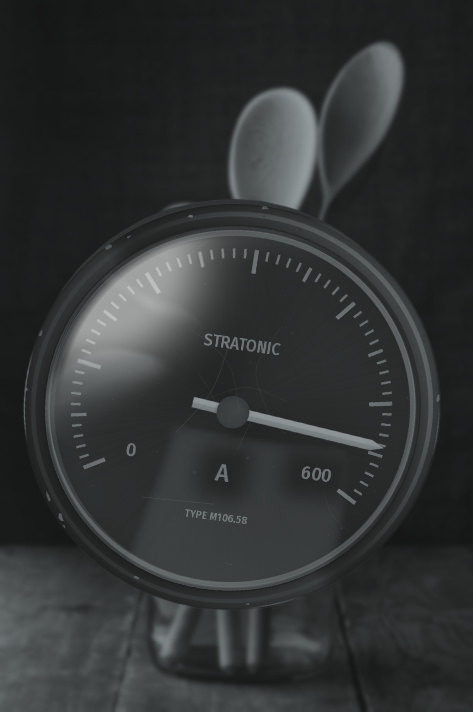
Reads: 540; A
